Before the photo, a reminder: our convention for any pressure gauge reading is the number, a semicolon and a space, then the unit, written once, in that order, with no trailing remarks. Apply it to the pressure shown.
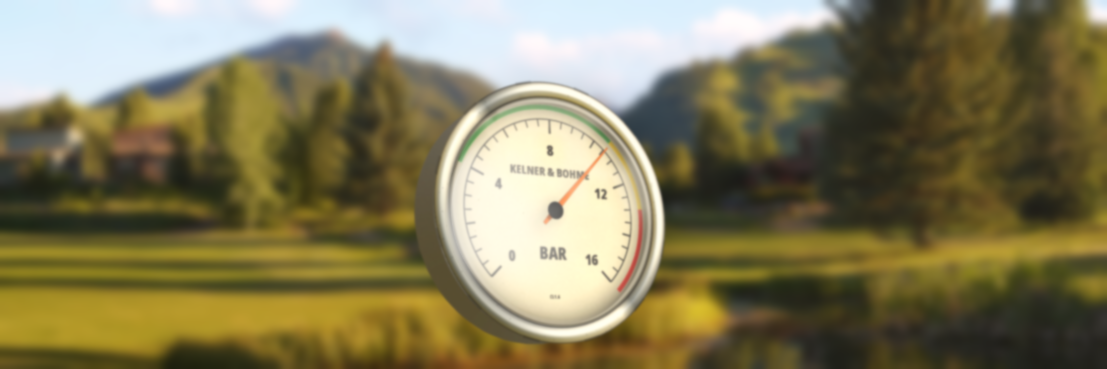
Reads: 10.5; bar
